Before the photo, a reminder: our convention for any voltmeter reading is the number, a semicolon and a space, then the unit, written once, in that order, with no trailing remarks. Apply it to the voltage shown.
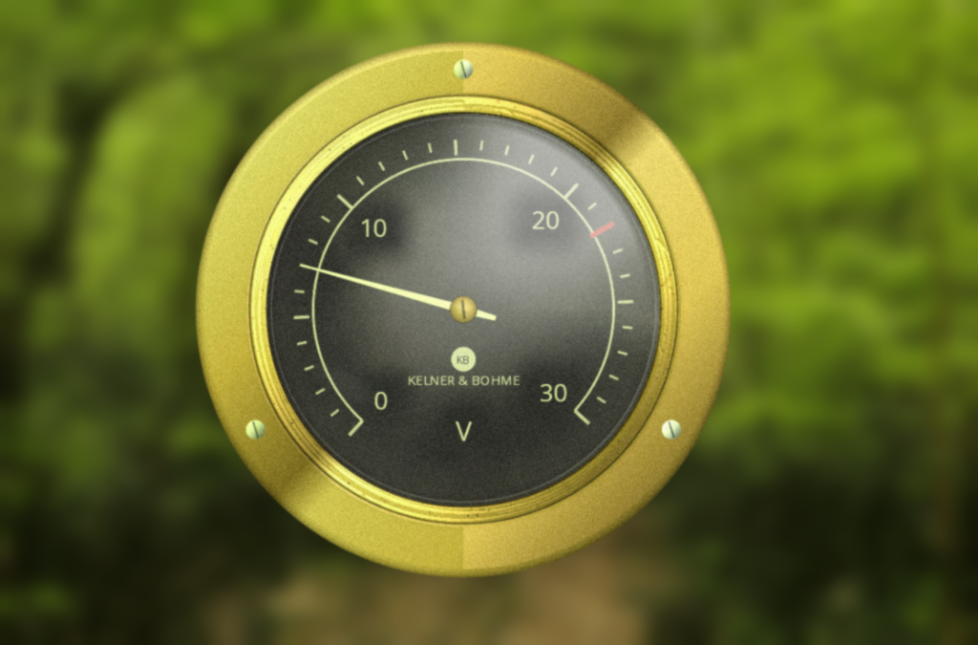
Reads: 7; V
